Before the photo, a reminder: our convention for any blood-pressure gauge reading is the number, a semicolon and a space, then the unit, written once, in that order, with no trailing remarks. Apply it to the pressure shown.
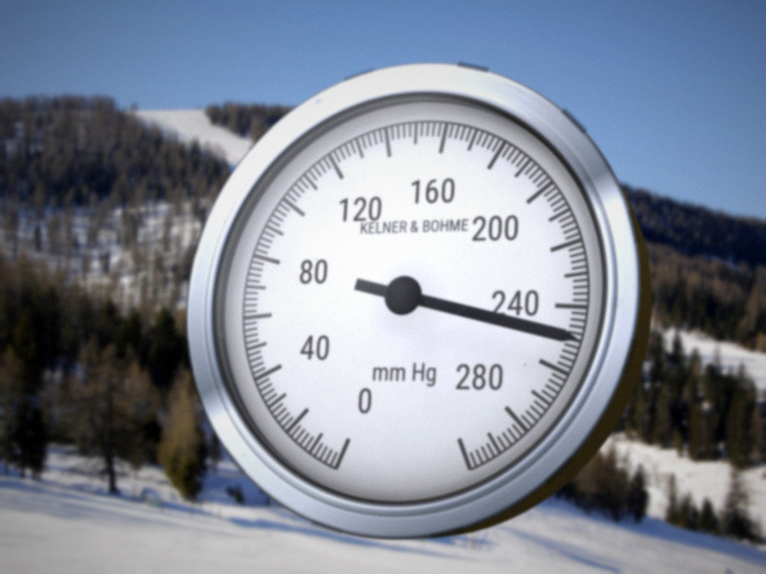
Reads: 250; mmHg
